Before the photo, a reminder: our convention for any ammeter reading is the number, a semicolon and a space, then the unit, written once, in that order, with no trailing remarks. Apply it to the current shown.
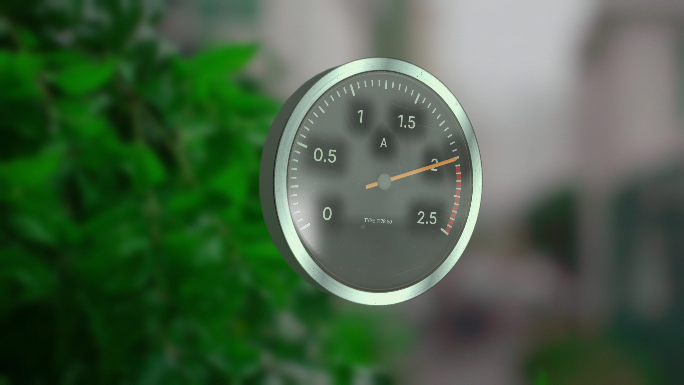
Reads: 2; A
